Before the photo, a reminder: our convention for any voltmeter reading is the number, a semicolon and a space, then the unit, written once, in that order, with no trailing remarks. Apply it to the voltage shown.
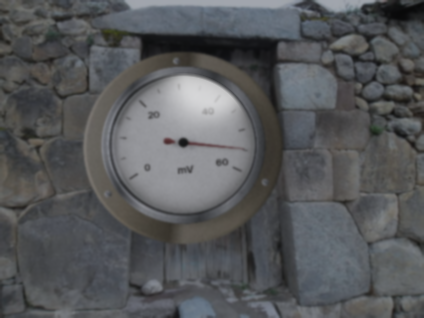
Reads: 55; mV
